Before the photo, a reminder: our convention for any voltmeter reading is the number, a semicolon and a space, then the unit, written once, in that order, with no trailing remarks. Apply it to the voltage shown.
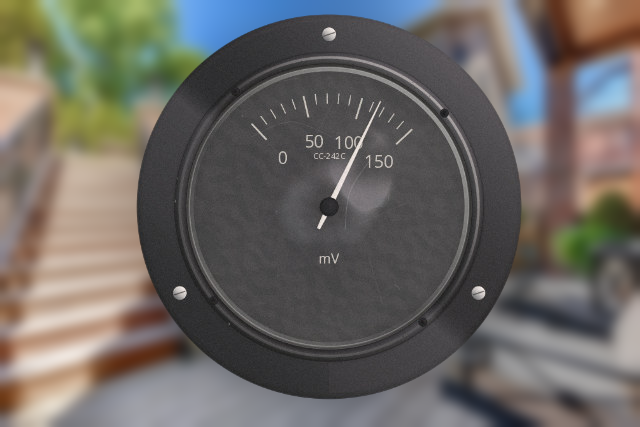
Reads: 115; mV
